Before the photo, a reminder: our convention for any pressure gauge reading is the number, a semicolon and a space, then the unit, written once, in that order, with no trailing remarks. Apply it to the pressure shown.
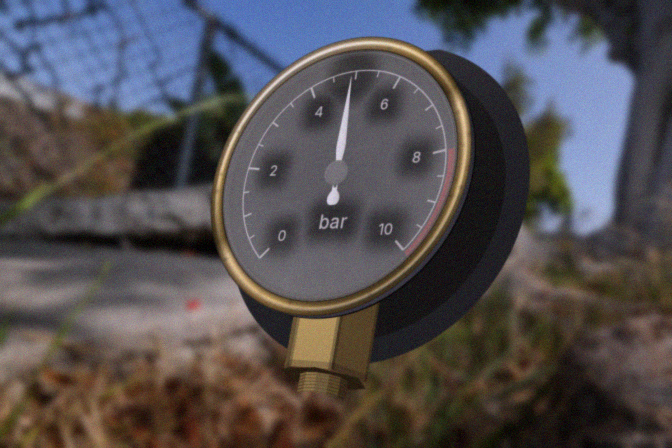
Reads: 5; bar
